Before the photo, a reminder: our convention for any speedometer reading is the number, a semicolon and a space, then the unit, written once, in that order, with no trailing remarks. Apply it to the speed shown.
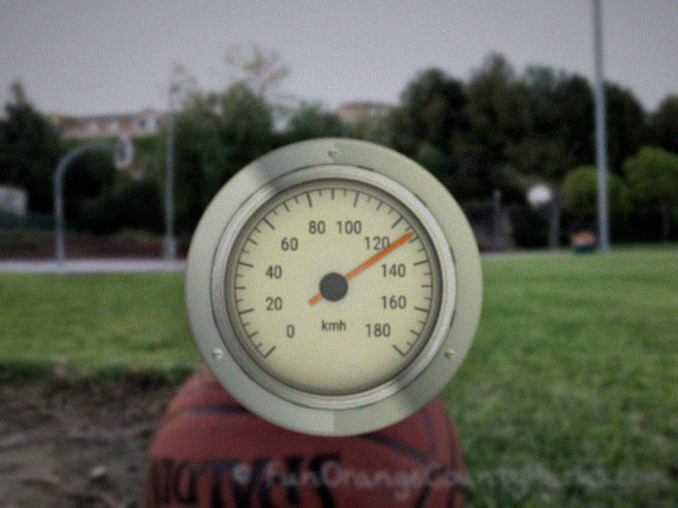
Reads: 127.5; km/h
